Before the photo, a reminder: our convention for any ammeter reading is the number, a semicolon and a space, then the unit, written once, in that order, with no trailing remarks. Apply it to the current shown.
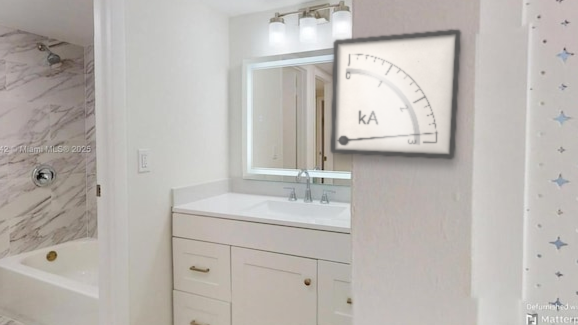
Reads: 2.8; kA
